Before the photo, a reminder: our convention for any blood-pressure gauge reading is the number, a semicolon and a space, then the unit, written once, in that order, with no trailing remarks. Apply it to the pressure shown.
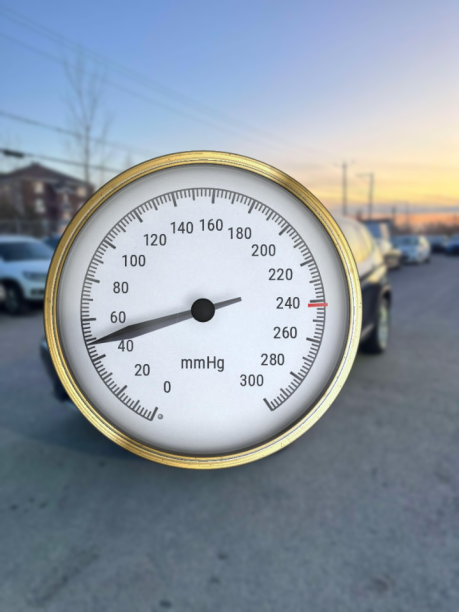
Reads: 48; mmHg
